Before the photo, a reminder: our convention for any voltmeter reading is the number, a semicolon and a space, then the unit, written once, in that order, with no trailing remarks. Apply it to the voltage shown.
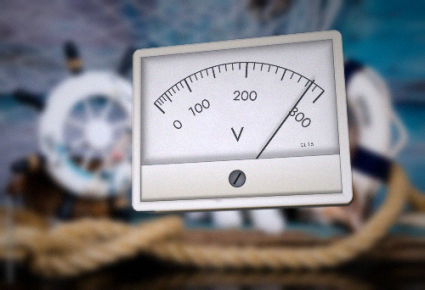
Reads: 285; V
